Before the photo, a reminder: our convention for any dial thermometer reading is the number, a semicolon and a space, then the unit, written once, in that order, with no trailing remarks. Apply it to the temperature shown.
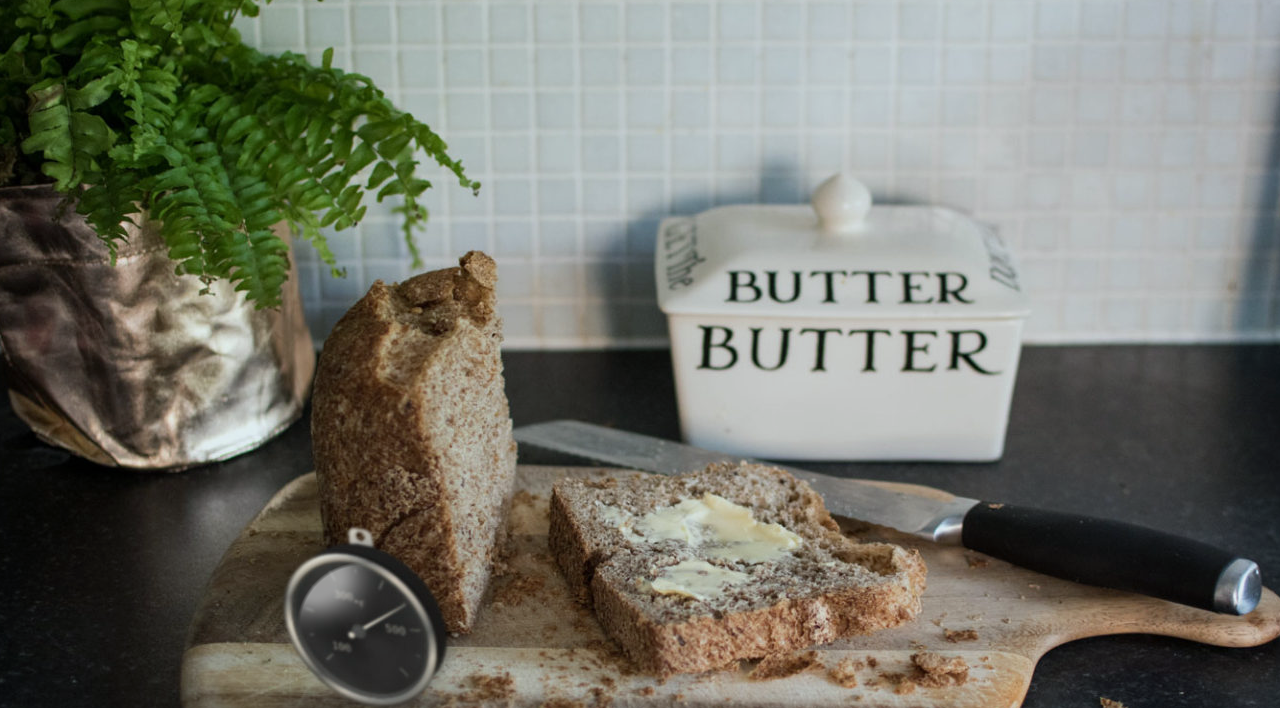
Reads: 450; °F
